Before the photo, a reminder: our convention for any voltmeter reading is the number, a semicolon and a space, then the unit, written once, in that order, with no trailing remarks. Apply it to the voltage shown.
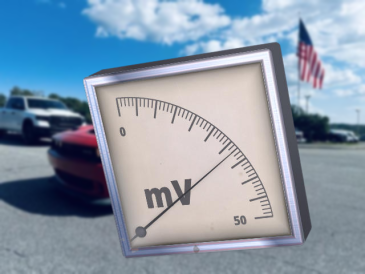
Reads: 32; mV
